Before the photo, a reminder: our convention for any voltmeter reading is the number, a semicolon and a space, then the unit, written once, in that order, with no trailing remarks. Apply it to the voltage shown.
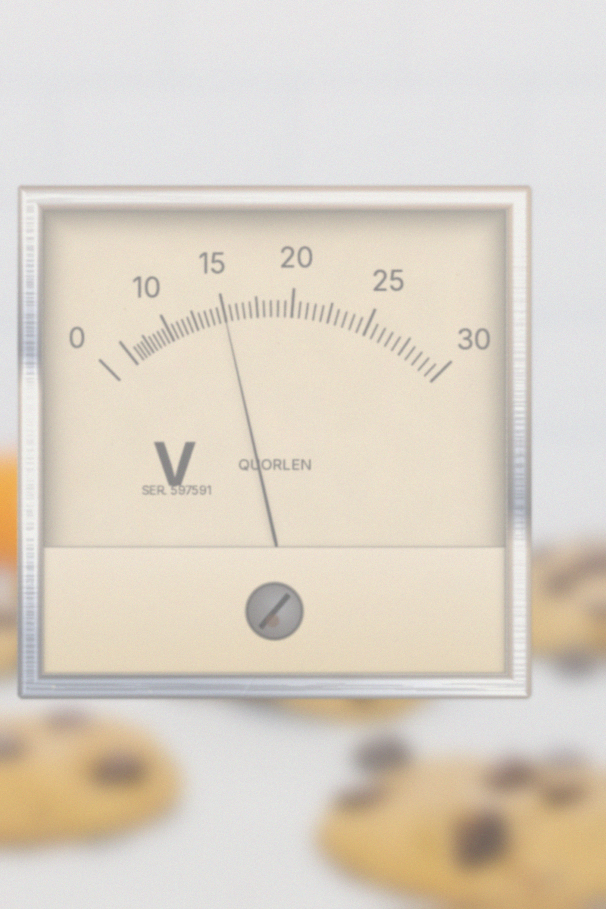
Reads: 15; V
